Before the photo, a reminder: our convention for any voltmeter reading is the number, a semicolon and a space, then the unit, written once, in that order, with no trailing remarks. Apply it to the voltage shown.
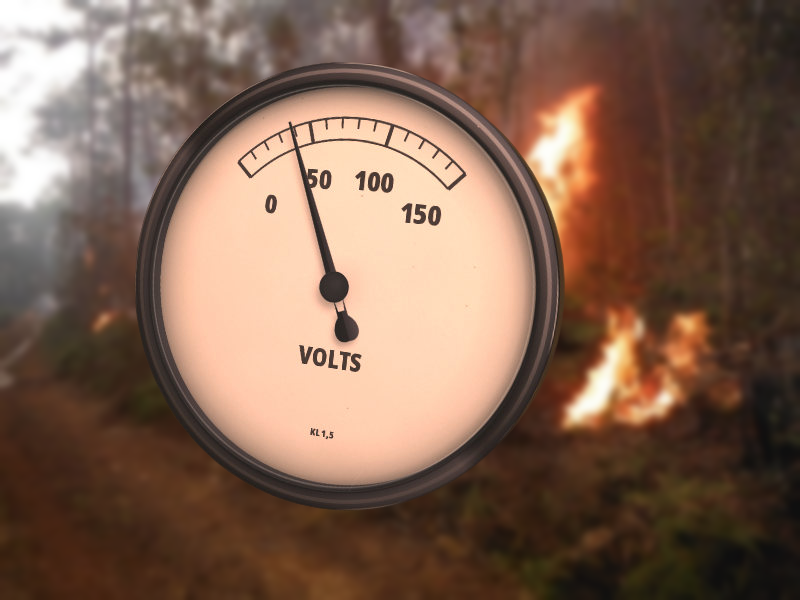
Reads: 40; V
